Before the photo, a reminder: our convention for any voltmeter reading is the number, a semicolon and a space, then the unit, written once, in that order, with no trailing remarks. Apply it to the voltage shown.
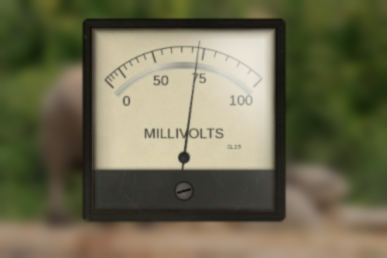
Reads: 72.5; mV
